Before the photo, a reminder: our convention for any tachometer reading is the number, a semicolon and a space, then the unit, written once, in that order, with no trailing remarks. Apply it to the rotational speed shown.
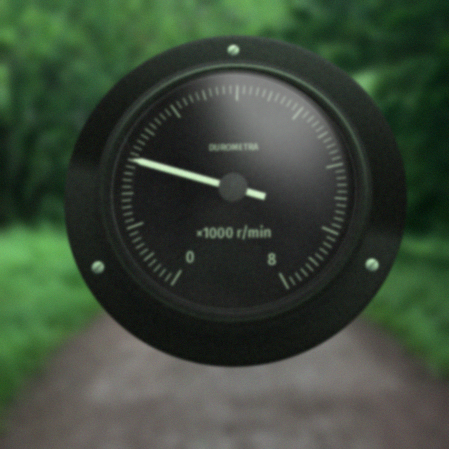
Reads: 2000; rpm
